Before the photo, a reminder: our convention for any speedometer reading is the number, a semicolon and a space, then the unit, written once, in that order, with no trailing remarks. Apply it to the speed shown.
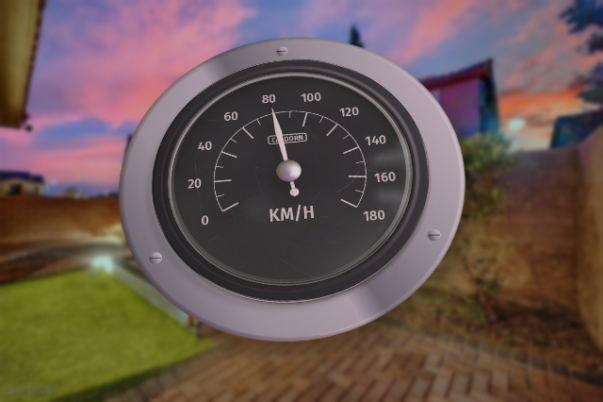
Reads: 80; km/h
